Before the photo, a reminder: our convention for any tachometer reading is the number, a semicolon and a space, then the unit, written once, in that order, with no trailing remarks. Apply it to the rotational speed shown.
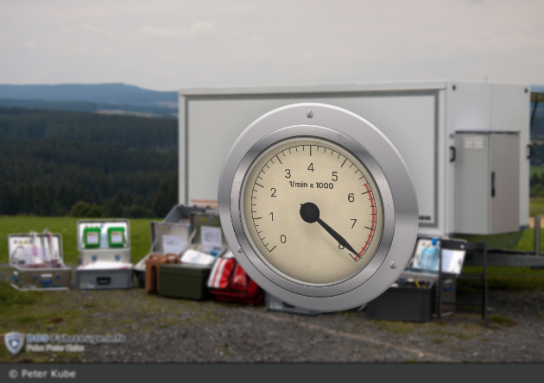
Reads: 7800; rpm
